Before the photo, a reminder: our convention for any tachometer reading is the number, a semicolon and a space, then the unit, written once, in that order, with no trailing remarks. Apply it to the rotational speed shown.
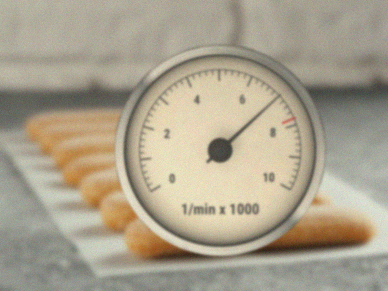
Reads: 7000; rpm
